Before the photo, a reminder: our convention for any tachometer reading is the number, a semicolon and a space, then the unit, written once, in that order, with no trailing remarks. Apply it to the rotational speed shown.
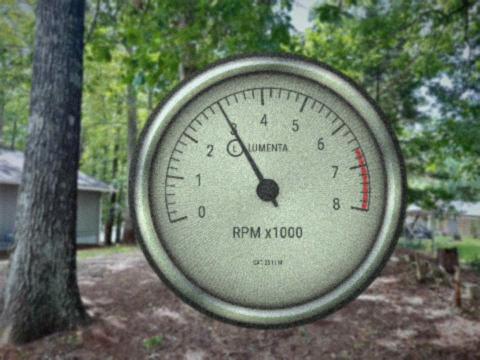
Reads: 3000; rpm
